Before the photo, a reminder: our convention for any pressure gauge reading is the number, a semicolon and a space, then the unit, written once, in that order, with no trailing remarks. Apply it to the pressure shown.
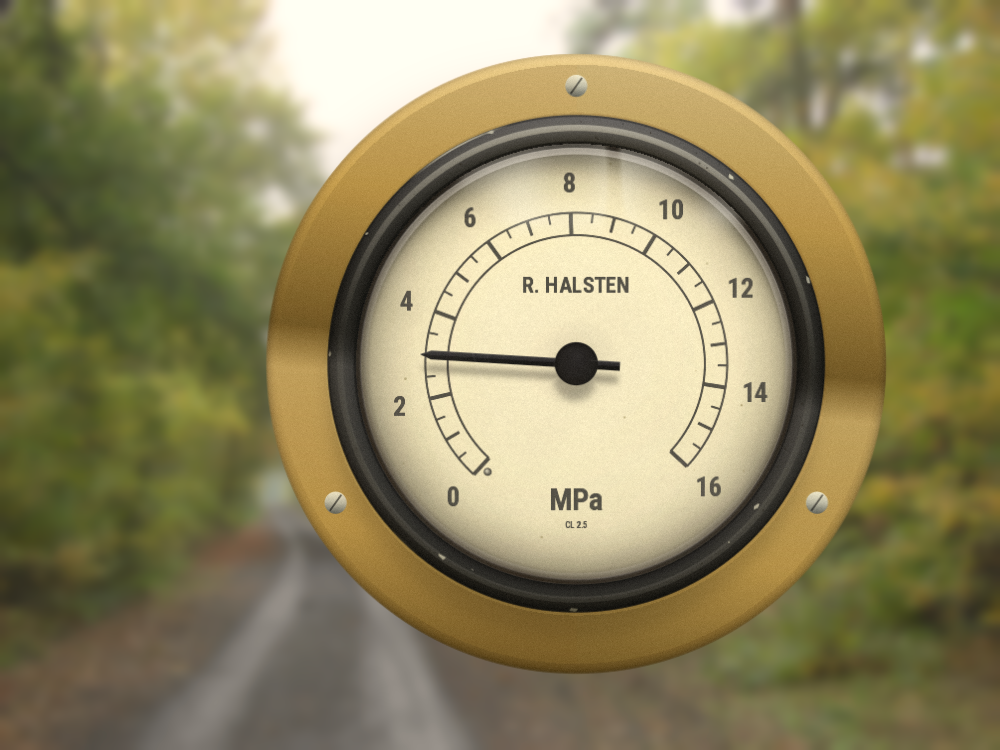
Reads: 3; MPa
